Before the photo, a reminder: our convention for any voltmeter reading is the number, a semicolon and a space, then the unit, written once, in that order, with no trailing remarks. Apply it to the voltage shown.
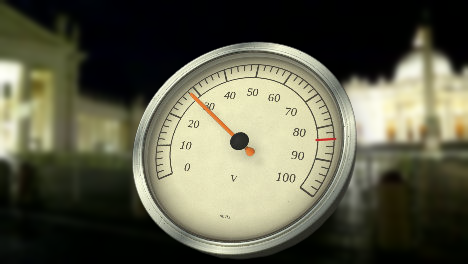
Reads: 28; V
